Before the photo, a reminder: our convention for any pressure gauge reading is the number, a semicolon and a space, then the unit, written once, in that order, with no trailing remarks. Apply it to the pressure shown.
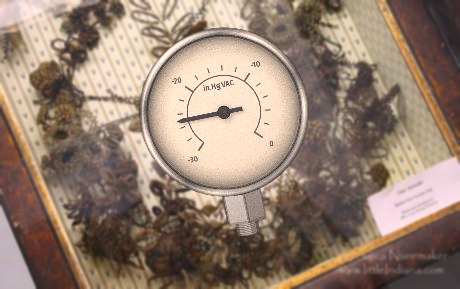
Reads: -25; inHg
